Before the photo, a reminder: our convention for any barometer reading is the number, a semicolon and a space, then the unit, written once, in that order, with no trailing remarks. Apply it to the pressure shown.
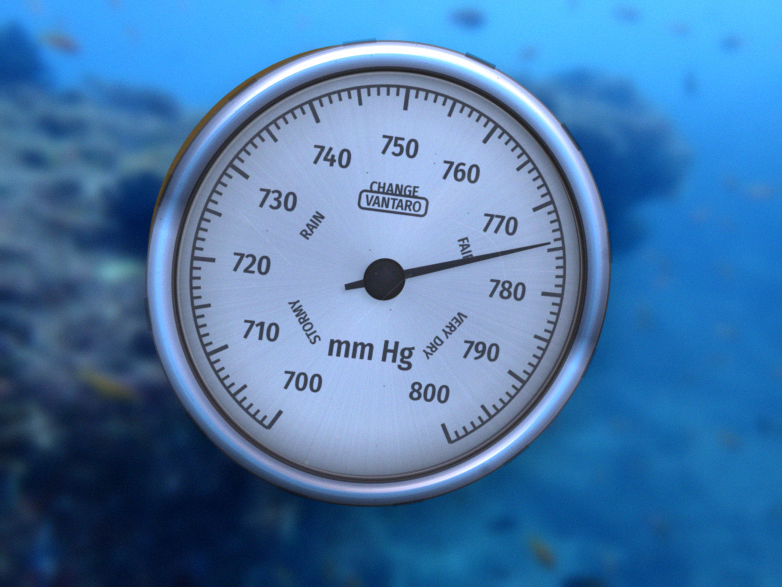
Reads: 774; mmHg
